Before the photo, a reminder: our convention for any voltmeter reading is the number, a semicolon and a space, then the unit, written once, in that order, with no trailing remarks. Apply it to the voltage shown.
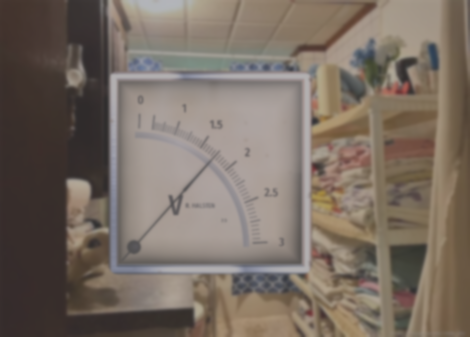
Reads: 1.75; V
